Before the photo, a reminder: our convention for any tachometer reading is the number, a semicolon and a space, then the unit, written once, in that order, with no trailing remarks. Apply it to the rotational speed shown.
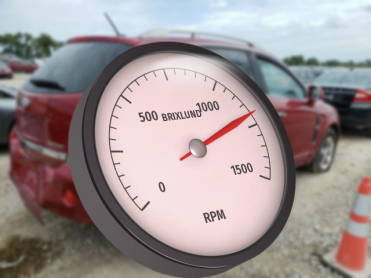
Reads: 1200; rpm
